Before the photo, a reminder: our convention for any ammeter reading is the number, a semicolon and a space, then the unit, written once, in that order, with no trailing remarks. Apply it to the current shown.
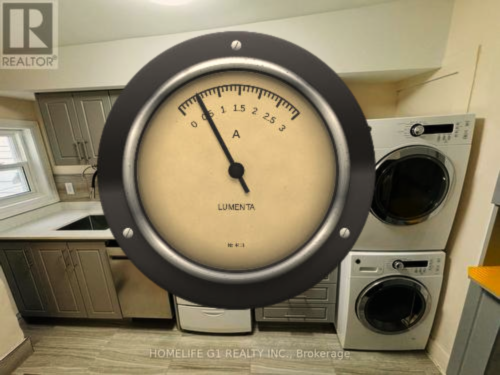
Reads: 0.5; A
